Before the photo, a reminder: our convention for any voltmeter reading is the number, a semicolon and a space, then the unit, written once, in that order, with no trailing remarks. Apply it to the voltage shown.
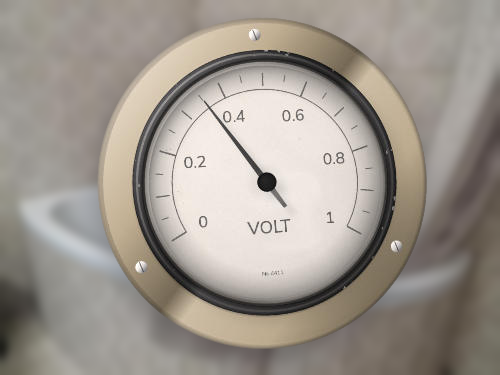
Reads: 0.35; V
